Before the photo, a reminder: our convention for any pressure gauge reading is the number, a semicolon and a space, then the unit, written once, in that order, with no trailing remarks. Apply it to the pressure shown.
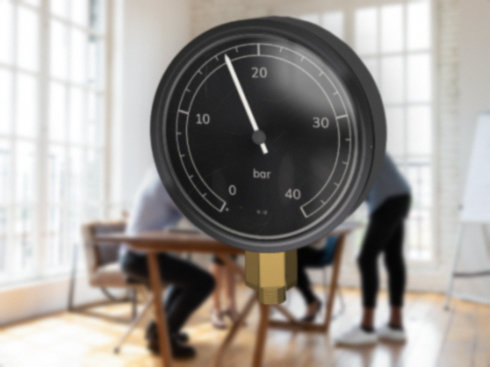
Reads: 17; bar
